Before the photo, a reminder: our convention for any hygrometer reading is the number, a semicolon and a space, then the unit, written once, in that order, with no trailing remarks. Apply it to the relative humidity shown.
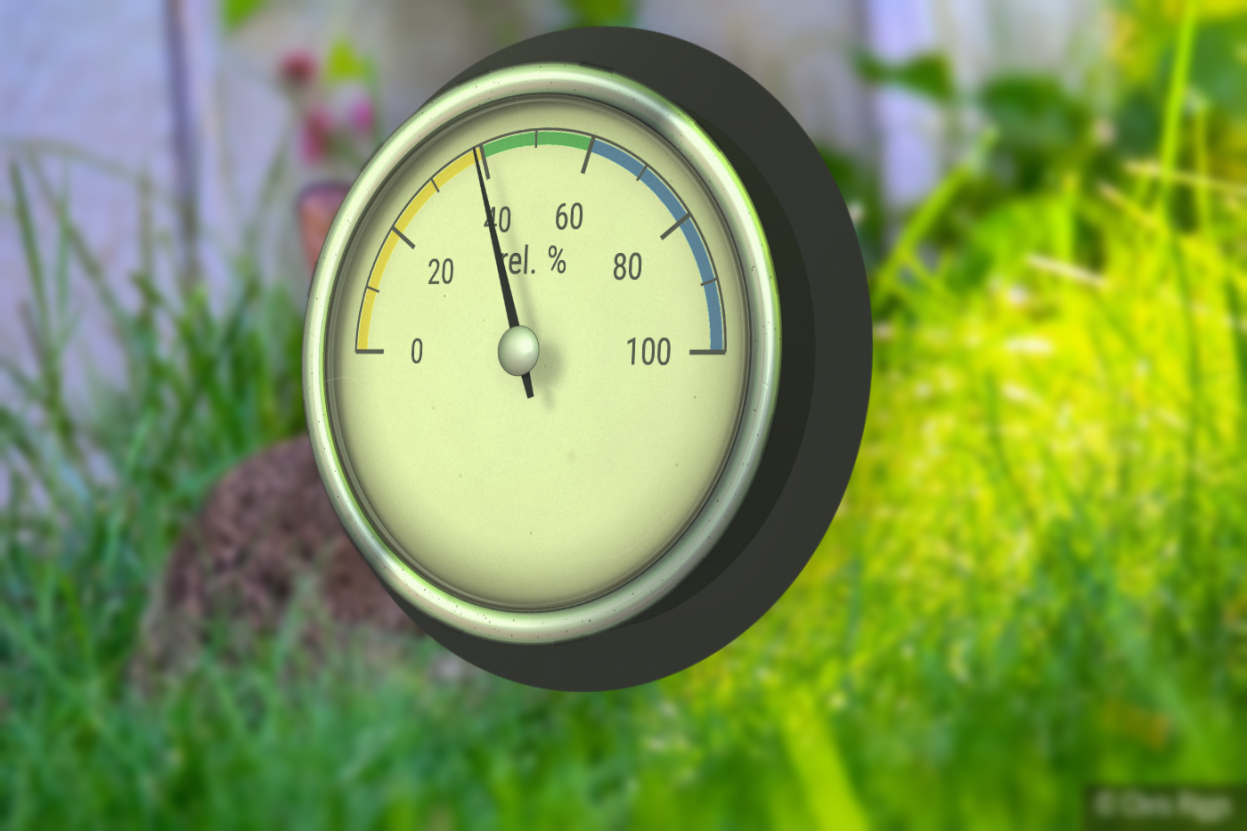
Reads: 40; %
